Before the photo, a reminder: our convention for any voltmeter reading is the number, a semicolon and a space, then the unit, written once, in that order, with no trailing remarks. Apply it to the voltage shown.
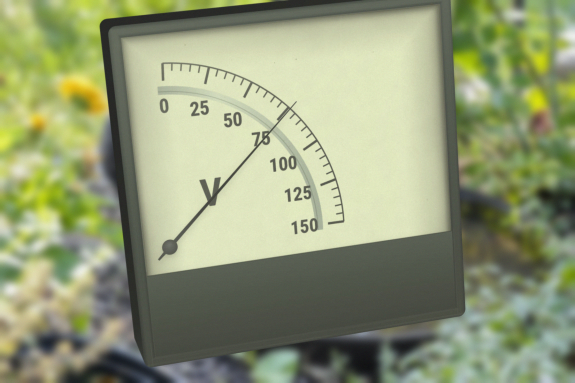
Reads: 75; V
